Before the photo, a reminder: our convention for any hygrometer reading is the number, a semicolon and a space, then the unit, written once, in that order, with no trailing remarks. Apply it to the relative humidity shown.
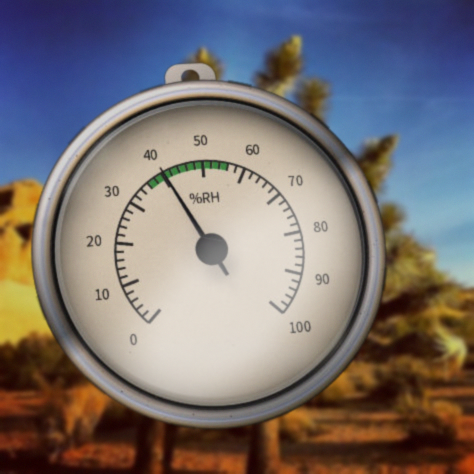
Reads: 40; %
